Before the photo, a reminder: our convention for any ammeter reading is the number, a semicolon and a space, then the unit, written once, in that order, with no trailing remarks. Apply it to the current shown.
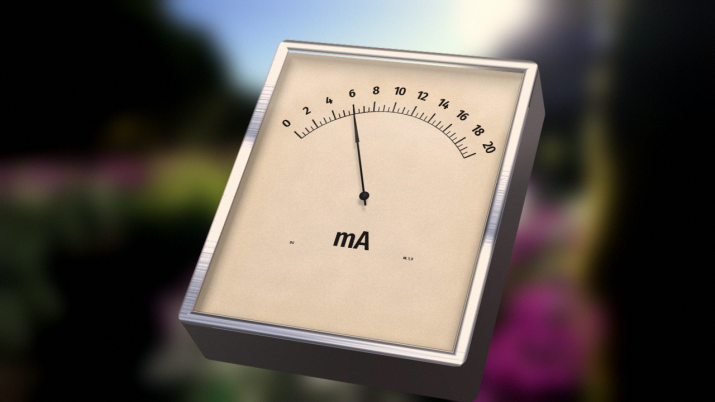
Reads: 6; mA
